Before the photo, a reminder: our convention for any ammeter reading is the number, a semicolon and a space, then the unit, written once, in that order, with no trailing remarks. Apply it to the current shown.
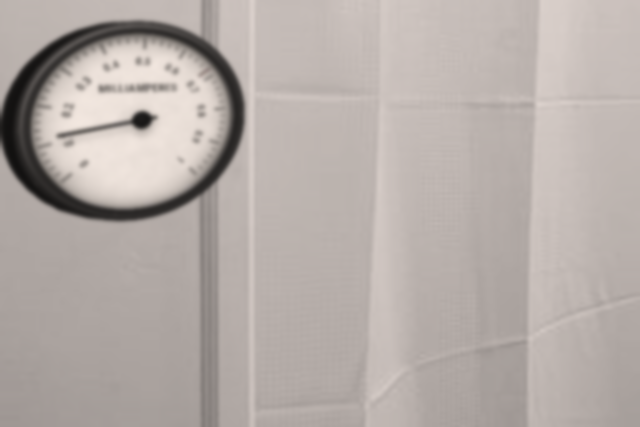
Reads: 0.12; mA
